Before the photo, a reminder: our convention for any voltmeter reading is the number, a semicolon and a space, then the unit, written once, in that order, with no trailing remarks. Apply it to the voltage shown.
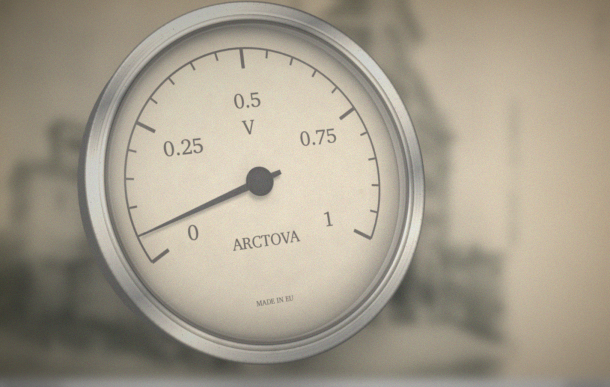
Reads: 0.05; V
